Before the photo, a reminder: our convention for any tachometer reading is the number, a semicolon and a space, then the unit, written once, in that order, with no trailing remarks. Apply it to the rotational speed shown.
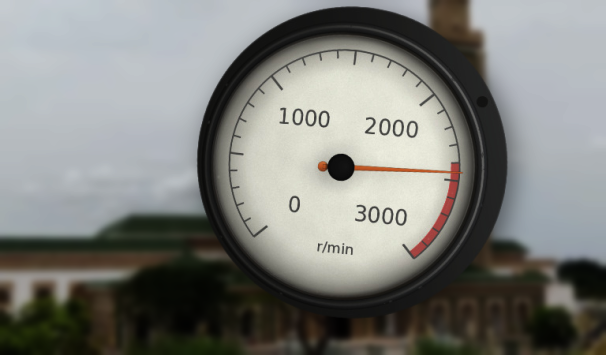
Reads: 2450; rpm
